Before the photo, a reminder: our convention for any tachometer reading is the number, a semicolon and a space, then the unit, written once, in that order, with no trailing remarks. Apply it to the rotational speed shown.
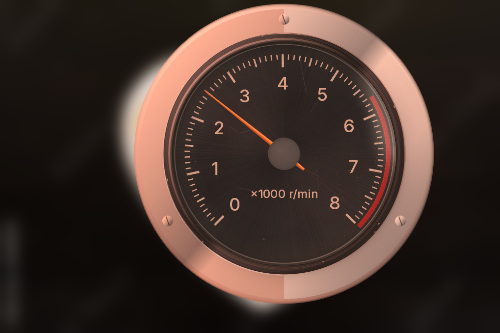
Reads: 2500; rpm
